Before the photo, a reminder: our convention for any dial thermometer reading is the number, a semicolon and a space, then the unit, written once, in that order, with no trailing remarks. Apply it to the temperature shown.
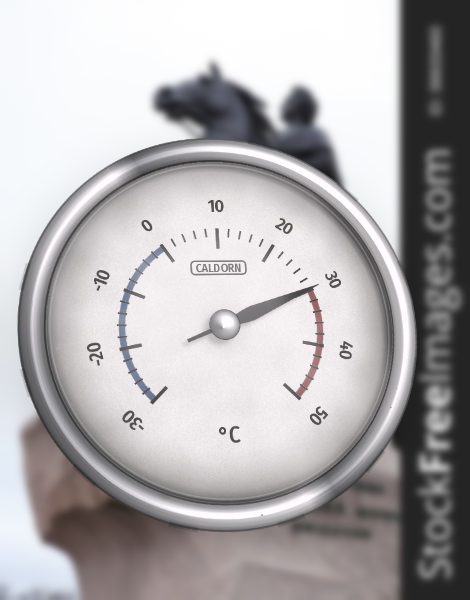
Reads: 30; °C
